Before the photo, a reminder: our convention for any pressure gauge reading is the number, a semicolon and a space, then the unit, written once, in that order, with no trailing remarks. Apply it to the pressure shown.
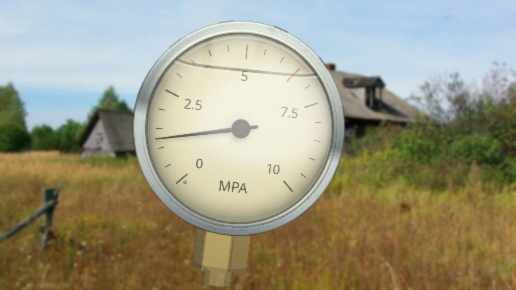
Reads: 1.25; MPa
